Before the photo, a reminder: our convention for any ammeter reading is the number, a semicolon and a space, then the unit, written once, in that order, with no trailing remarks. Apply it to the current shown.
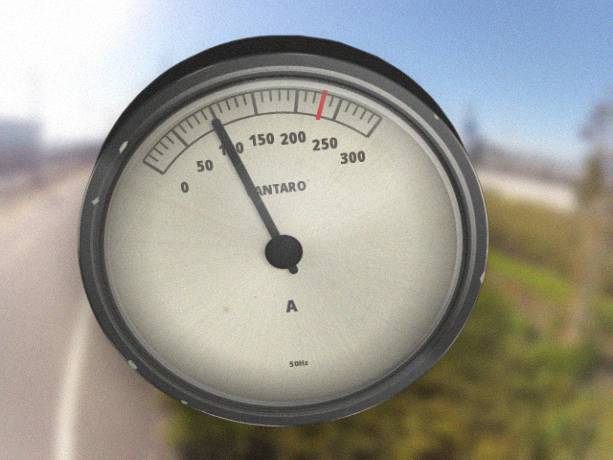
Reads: 100; A
